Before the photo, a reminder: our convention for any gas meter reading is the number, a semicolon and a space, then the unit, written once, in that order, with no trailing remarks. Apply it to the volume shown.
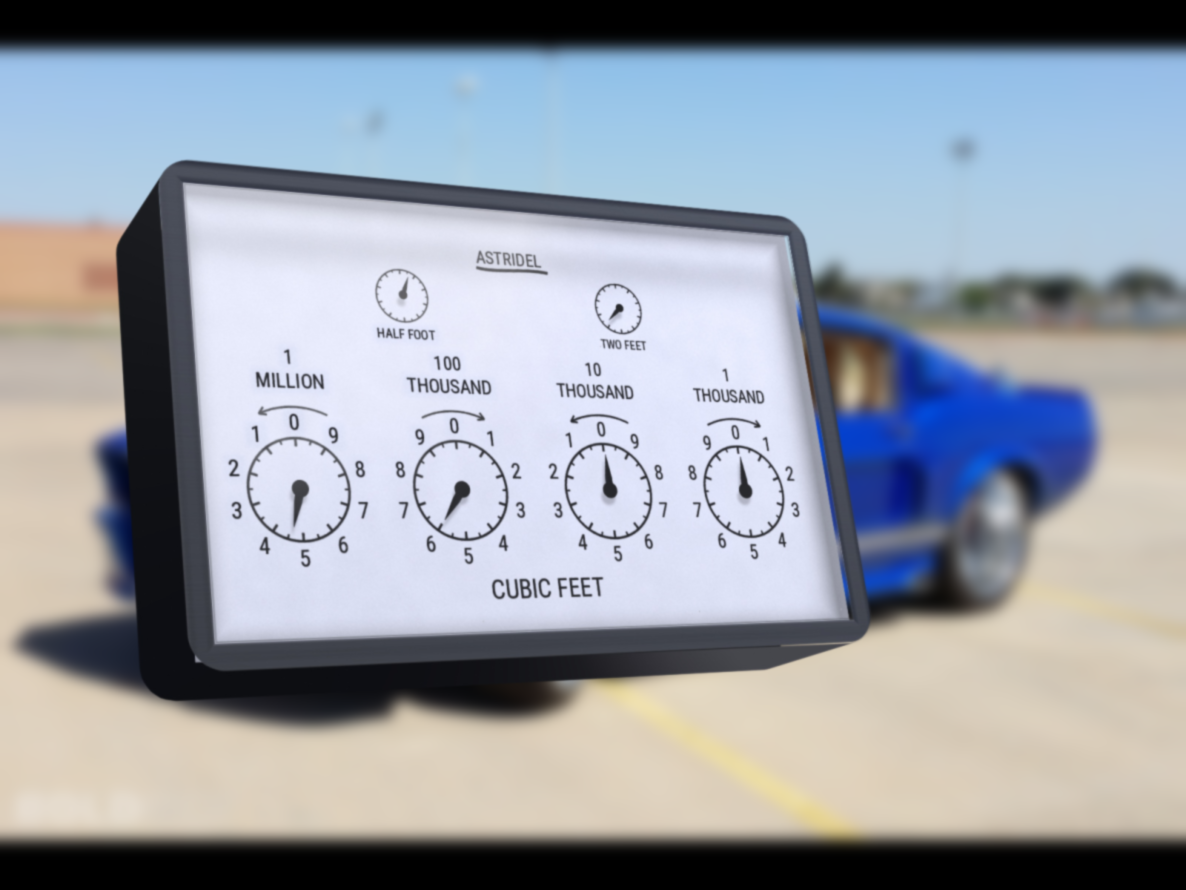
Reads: 460000; ft³
